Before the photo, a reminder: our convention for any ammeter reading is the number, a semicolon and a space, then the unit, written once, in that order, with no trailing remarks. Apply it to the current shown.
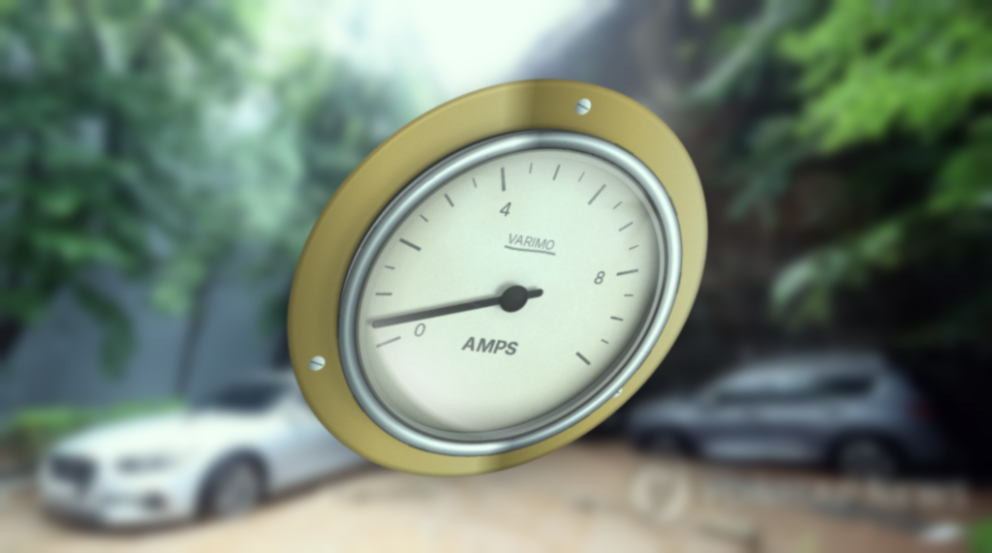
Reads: 0.5; A
